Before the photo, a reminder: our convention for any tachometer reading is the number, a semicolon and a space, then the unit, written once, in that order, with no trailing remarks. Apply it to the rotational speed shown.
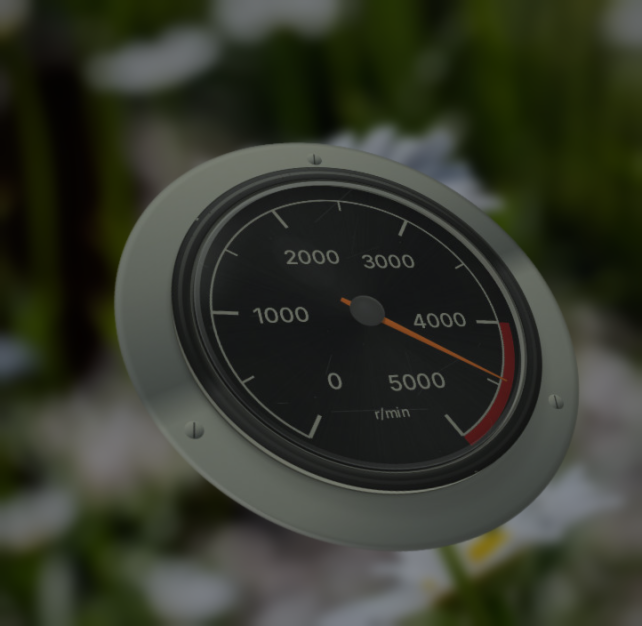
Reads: 4500; rpm
